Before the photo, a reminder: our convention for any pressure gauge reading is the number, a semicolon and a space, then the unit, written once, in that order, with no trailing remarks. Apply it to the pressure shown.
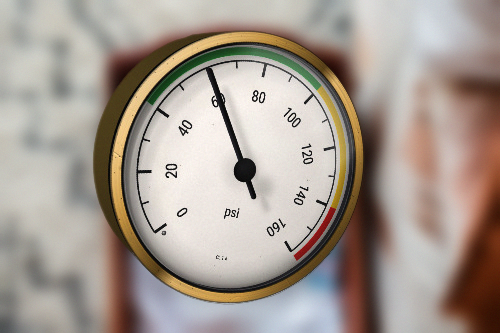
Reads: 60; psi
